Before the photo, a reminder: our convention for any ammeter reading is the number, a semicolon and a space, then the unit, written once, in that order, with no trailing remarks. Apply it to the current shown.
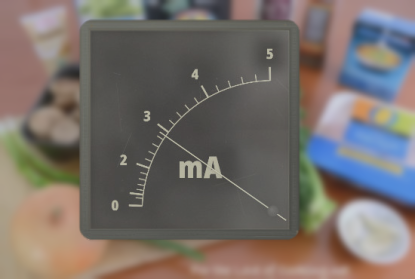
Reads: 2.9; mA
